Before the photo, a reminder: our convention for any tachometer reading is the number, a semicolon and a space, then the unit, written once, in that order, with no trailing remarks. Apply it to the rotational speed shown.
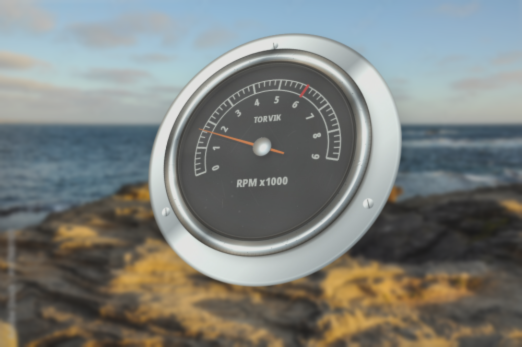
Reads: 1600; rpm
